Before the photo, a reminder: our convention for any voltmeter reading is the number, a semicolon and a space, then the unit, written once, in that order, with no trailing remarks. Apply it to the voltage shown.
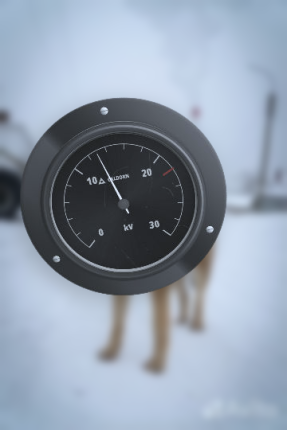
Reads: 13; kV
